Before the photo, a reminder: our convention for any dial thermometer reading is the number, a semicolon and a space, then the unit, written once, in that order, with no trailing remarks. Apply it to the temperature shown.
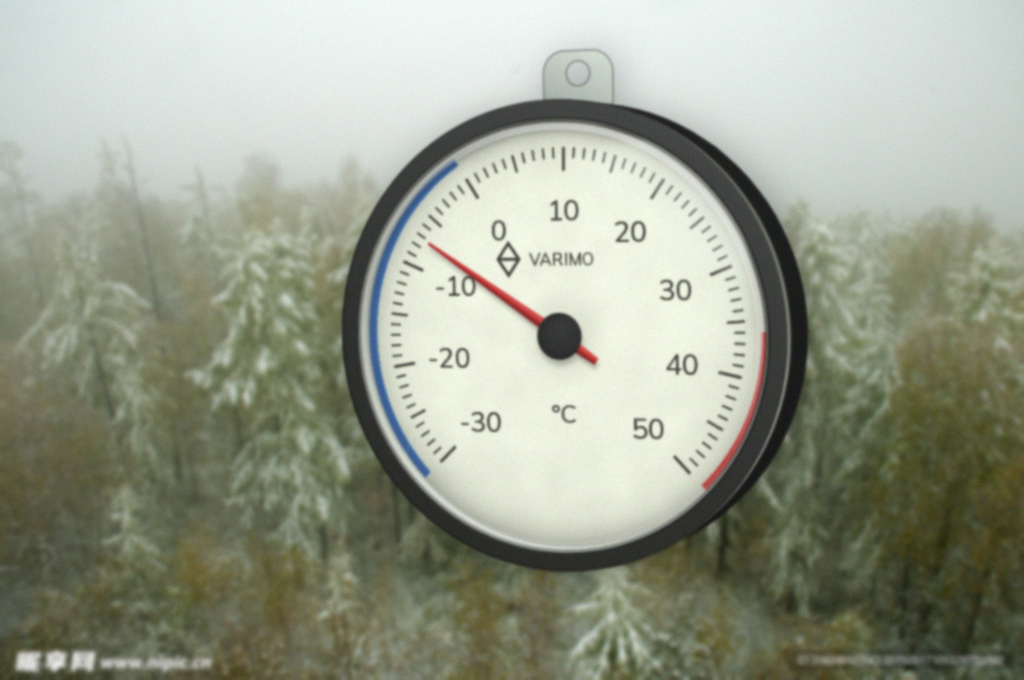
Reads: -7; °C
